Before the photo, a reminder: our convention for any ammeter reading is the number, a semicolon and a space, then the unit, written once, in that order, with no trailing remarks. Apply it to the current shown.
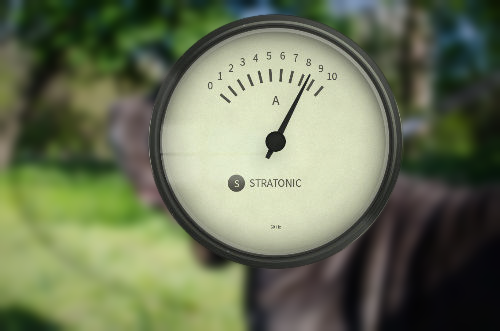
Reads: 8.5; A
